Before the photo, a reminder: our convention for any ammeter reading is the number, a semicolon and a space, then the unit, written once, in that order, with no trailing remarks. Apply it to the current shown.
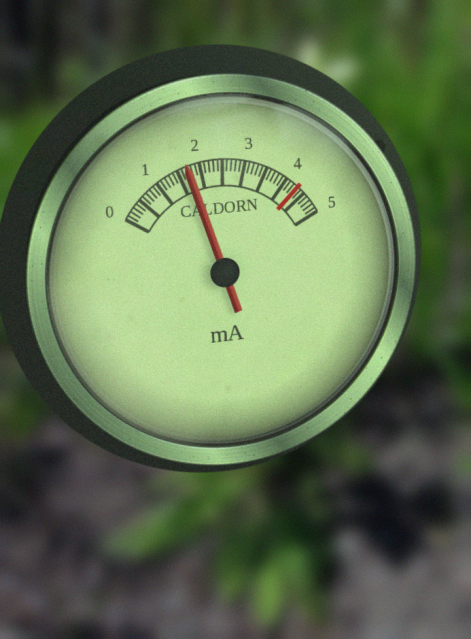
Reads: 1.7; mA
